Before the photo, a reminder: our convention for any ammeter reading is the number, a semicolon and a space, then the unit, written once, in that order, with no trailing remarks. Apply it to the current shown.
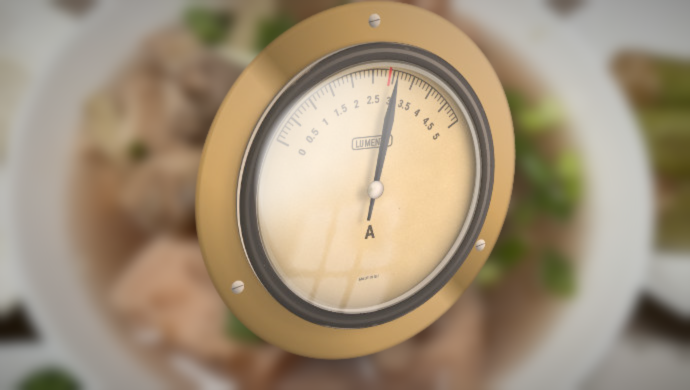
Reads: 3; A
